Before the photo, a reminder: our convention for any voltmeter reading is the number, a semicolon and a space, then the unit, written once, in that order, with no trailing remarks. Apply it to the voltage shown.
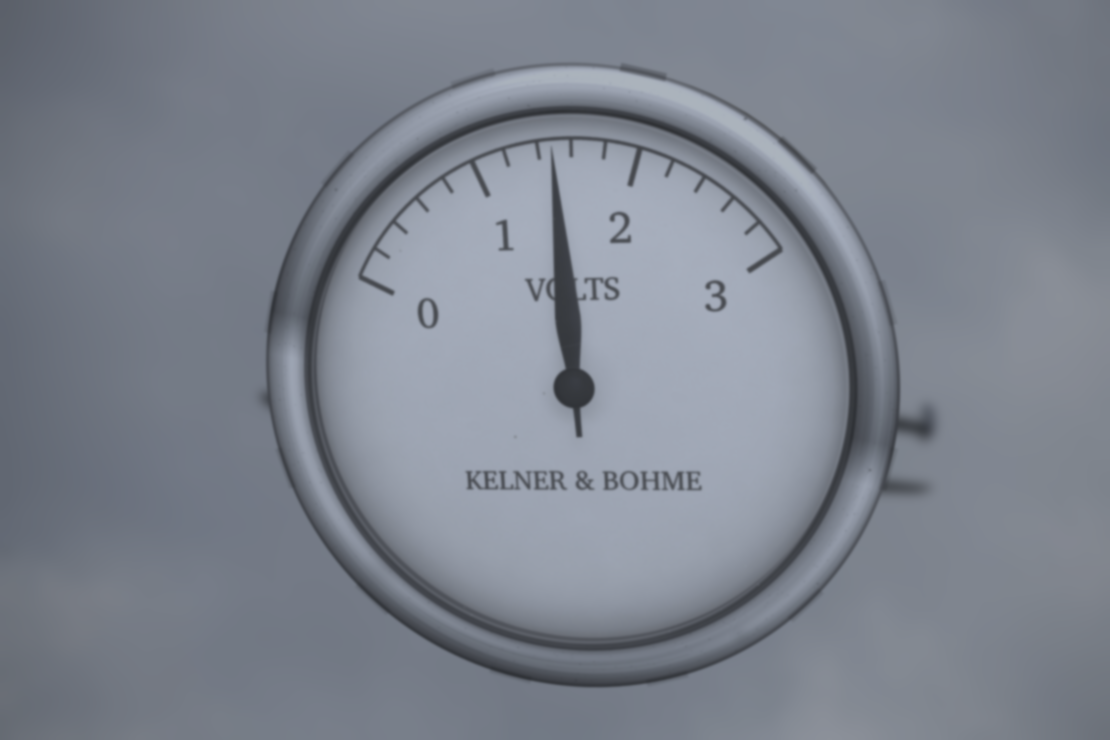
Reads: 1.5; V
